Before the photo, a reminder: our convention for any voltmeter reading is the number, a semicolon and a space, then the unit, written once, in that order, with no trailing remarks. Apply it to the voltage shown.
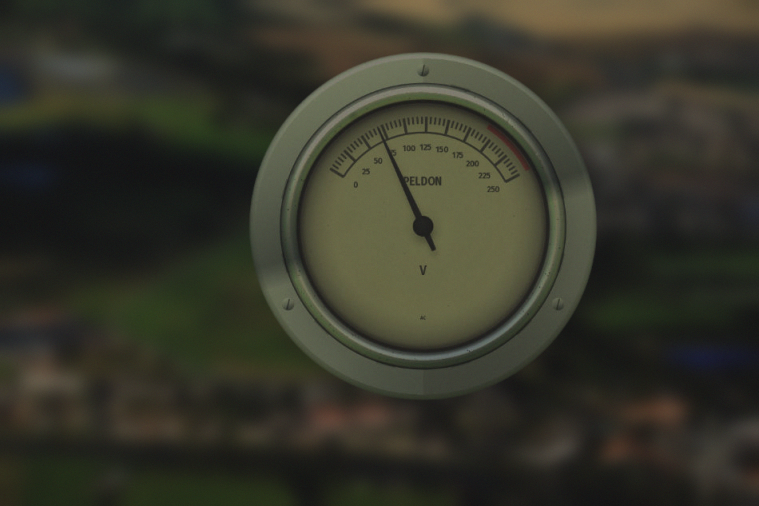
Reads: 70; V
